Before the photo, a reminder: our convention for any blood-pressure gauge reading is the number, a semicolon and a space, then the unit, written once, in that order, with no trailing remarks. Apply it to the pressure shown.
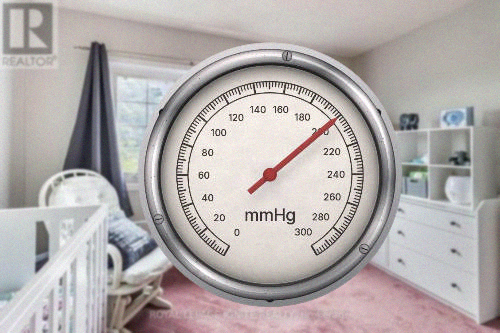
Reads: 200; mmHg
